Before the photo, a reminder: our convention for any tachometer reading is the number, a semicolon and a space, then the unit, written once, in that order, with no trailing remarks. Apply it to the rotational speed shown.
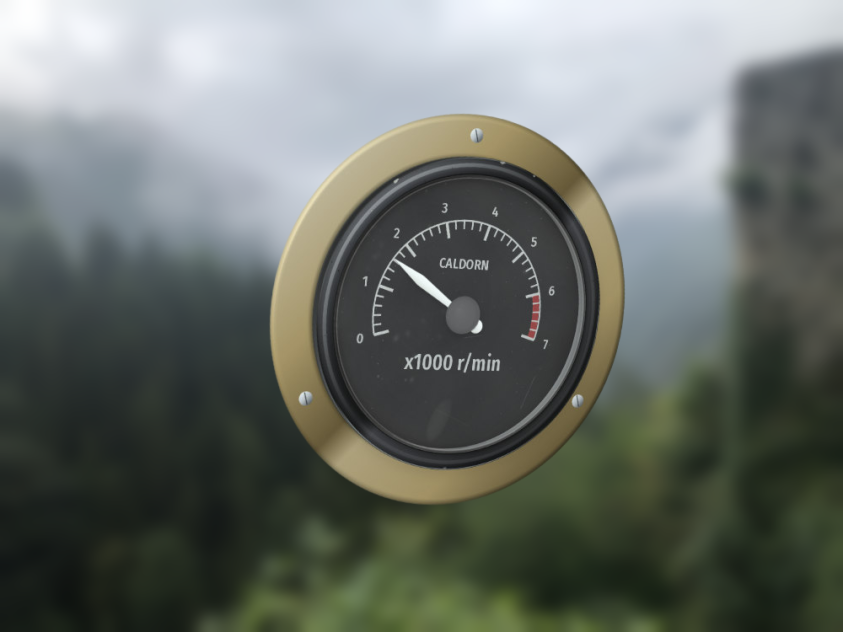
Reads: 1600; rpm
